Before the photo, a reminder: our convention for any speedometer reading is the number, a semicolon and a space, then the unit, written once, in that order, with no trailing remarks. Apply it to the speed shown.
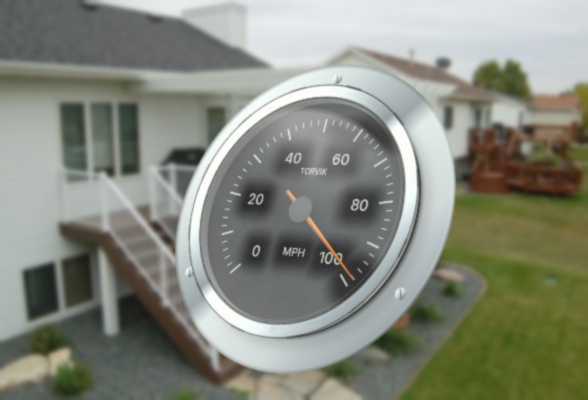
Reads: 98; mph
